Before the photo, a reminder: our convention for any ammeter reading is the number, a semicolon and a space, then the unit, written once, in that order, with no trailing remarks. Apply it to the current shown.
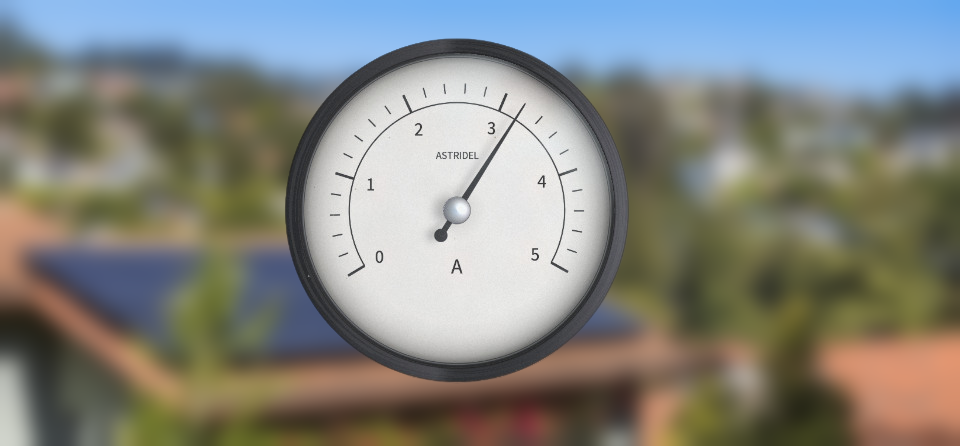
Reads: 3.2; A
